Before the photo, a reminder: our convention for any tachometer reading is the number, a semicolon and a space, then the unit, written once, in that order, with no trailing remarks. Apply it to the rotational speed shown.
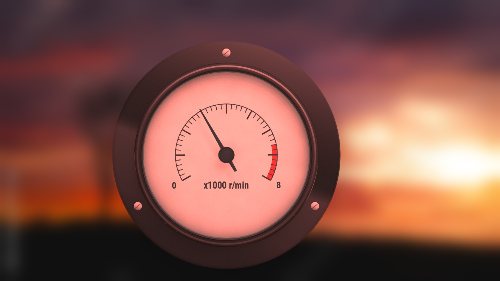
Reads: 3000; rpm
